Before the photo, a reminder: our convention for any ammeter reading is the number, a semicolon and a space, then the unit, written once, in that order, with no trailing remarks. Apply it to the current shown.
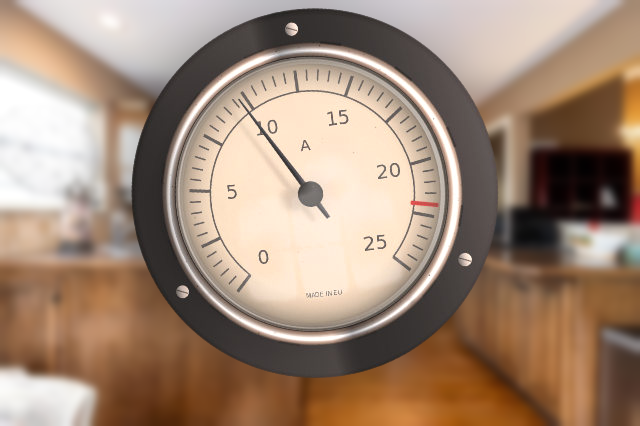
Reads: 9.75; A
